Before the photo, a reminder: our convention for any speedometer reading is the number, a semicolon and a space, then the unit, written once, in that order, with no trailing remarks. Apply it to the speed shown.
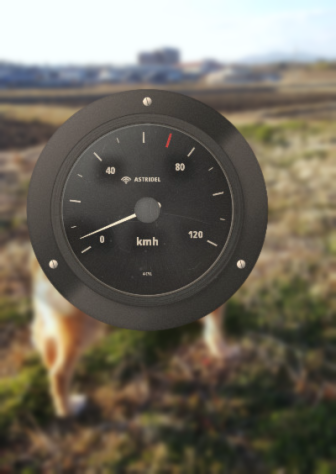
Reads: 5; km/h
